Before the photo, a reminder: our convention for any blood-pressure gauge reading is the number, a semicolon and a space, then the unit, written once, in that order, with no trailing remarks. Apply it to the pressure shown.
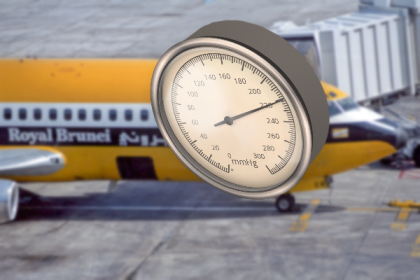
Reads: 220; mmHg
